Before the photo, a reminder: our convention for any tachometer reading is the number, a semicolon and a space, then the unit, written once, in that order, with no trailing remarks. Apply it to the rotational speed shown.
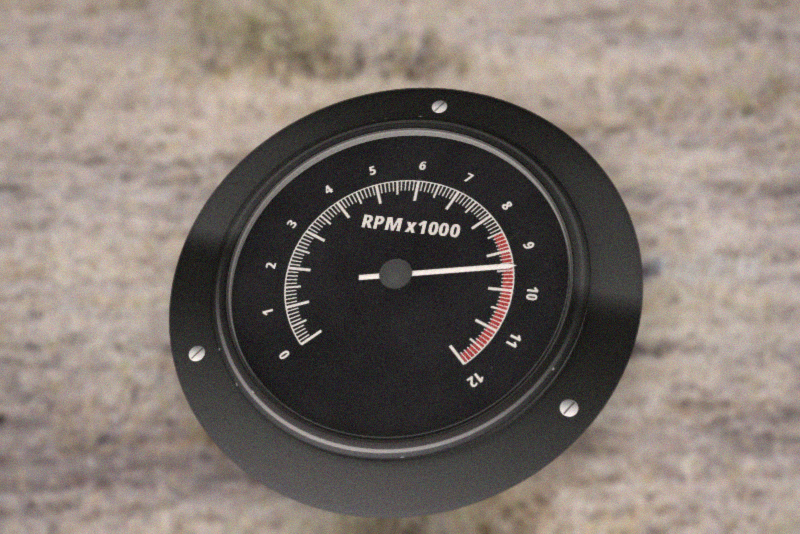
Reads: 9500; rpm
